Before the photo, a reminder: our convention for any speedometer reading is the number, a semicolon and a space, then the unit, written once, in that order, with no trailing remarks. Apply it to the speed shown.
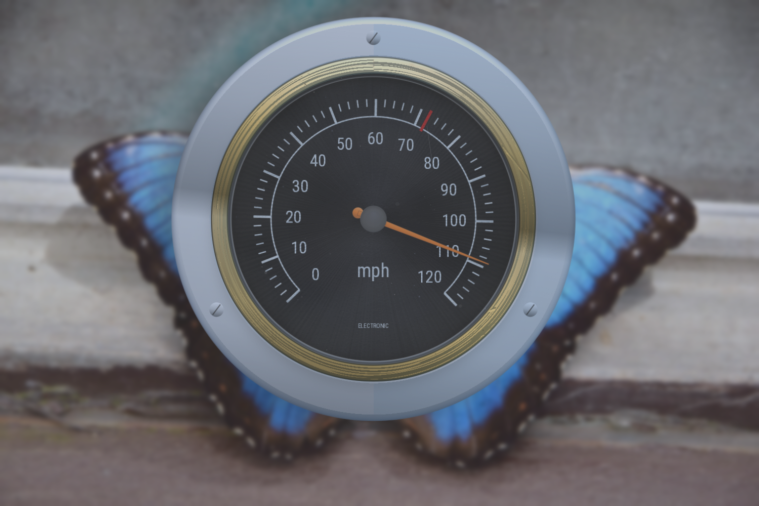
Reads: 109; mph
